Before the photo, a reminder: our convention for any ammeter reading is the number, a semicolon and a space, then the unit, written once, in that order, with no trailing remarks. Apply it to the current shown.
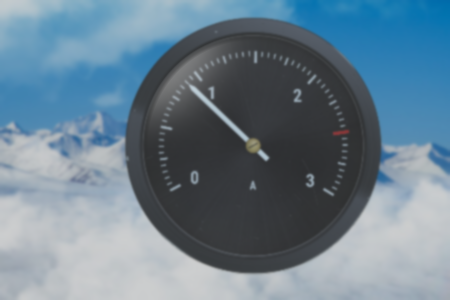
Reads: 0.9; A
